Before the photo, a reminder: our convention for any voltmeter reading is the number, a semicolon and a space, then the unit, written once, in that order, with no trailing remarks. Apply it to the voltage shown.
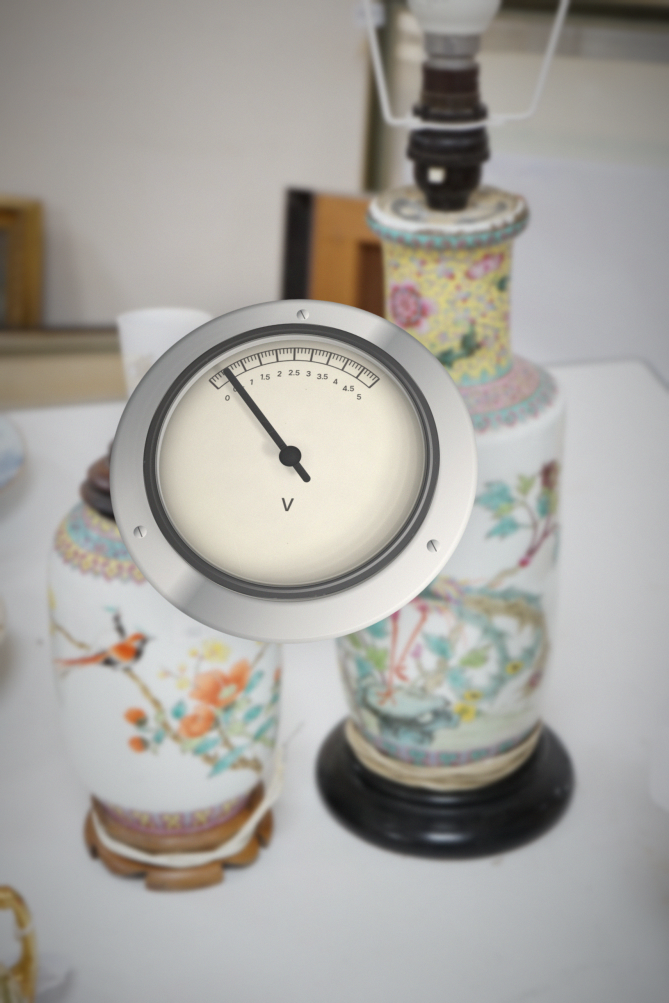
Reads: 0.5; V
